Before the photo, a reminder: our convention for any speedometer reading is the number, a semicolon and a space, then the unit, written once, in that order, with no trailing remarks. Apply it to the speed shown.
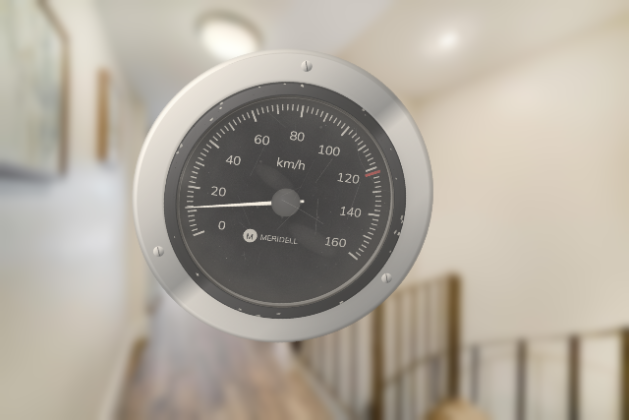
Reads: 12; km/h
